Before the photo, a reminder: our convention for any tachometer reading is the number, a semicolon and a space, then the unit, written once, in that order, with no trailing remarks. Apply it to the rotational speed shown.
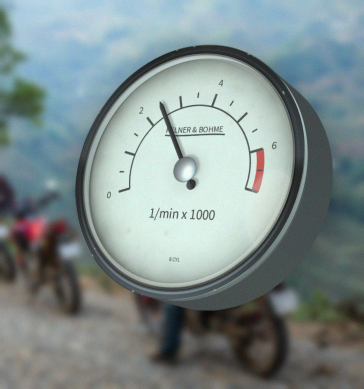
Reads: 2500; rpm
